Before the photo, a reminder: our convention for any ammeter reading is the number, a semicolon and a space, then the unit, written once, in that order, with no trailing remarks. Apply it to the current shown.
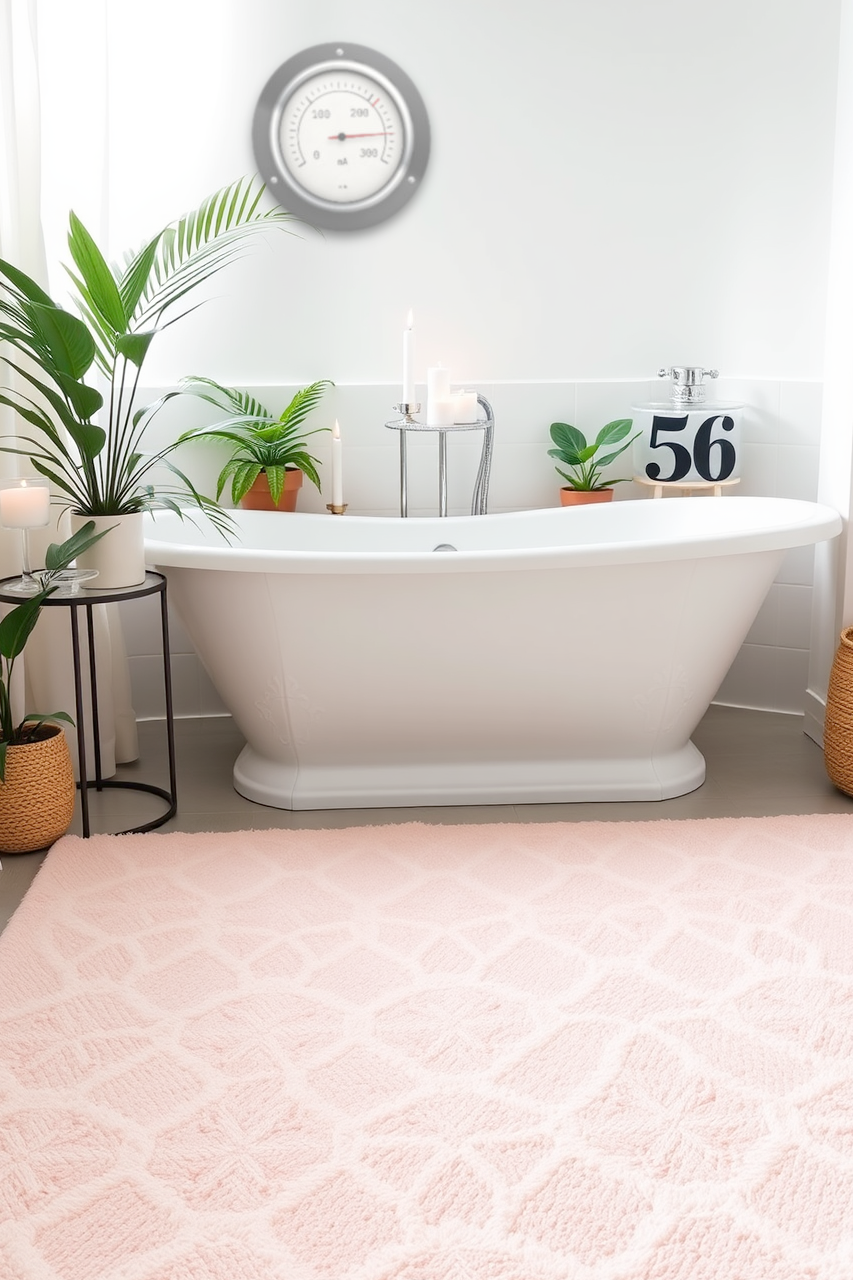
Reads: 260; mA
